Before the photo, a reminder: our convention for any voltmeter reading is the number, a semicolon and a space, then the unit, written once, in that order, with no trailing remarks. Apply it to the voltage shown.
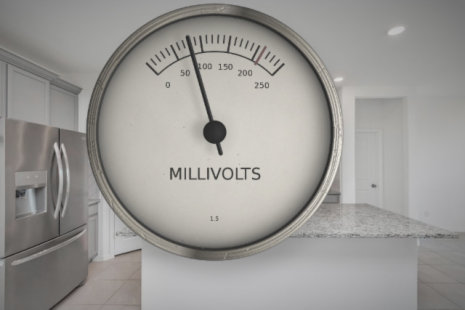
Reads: 80; mV
